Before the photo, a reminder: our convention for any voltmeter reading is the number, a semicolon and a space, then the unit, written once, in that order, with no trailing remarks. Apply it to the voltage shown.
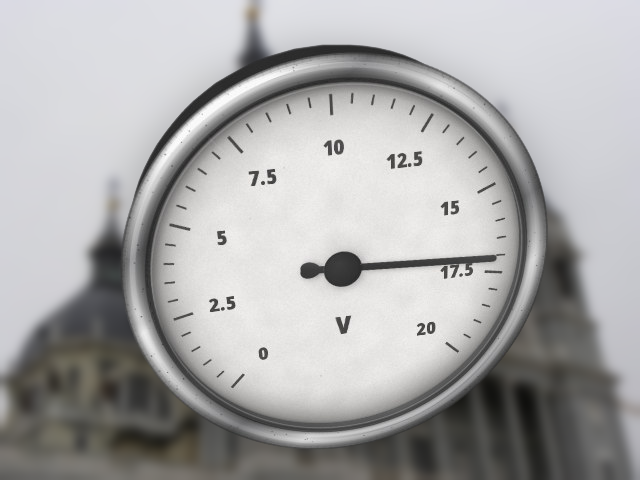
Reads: 17; V
